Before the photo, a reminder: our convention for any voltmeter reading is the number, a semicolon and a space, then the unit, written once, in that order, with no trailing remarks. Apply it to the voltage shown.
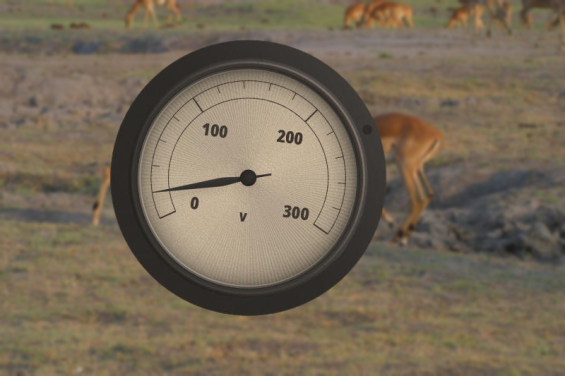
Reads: 20; V
